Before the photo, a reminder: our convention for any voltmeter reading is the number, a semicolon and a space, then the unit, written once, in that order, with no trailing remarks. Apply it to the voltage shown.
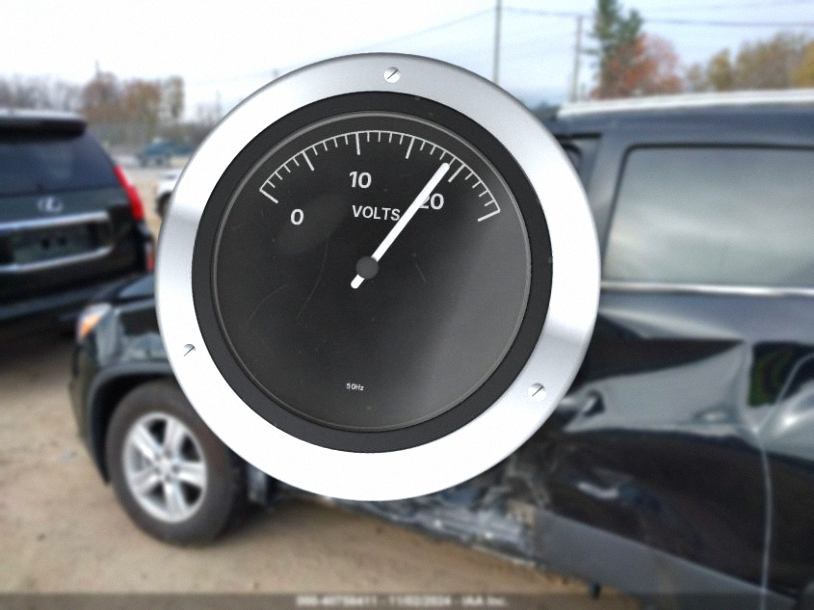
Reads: 19; V
